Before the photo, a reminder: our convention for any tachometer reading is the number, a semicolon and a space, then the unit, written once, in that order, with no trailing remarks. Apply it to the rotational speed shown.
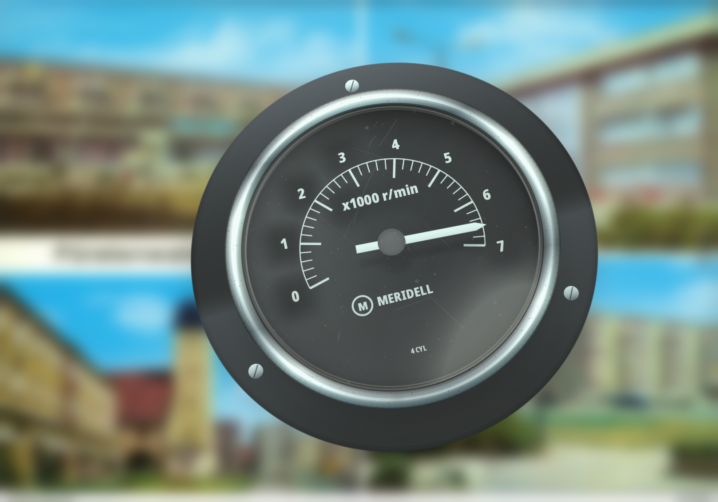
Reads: 6600; rpm
